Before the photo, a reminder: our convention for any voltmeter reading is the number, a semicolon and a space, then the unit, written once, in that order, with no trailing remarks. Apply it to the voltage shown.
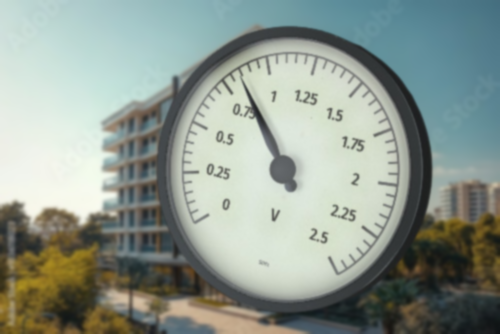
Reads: 0.85; V
